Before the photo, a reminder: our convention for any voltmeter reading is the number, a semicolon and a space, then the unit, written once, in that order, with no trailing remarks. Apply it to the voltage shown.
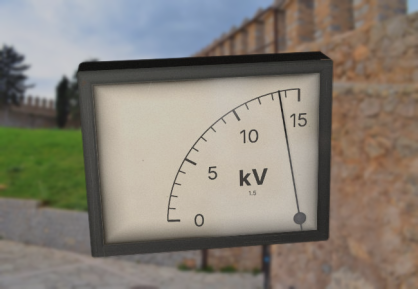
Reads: 13.5; kV
